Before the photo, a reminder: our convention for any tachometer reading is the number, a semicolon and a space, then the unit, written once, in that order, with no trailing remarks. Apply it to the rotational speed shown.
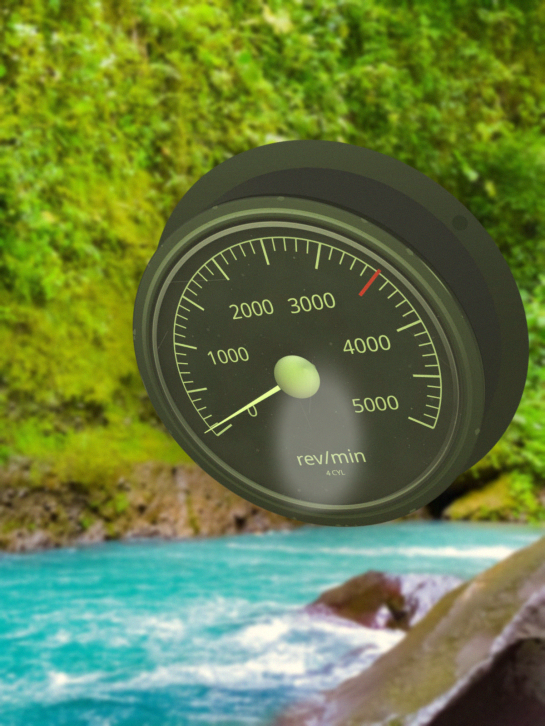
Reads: 100; rpm
